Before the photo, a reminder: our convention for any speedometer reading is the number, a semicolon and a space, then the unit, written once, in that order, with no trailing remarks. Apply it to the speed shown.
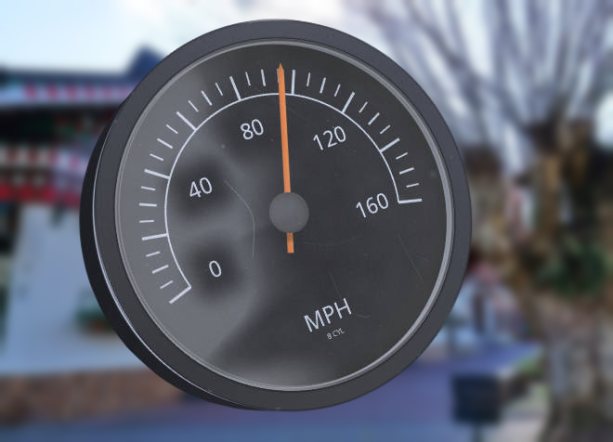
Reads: 95; mph
